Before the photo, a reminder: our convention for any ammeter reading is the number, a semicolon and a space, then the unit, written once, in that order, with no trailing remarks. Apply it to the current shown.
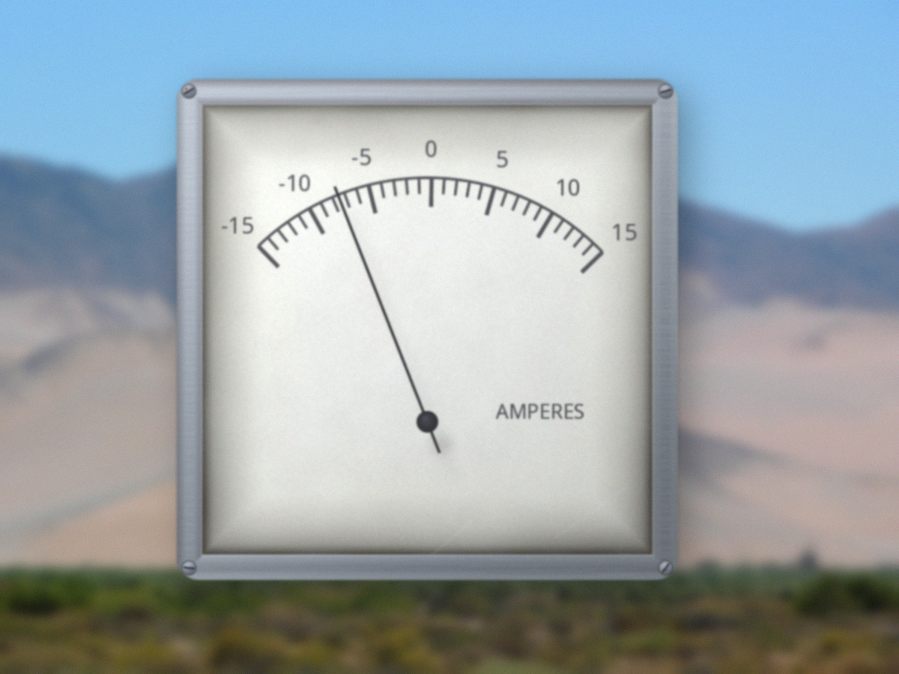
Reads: -7.5; A
